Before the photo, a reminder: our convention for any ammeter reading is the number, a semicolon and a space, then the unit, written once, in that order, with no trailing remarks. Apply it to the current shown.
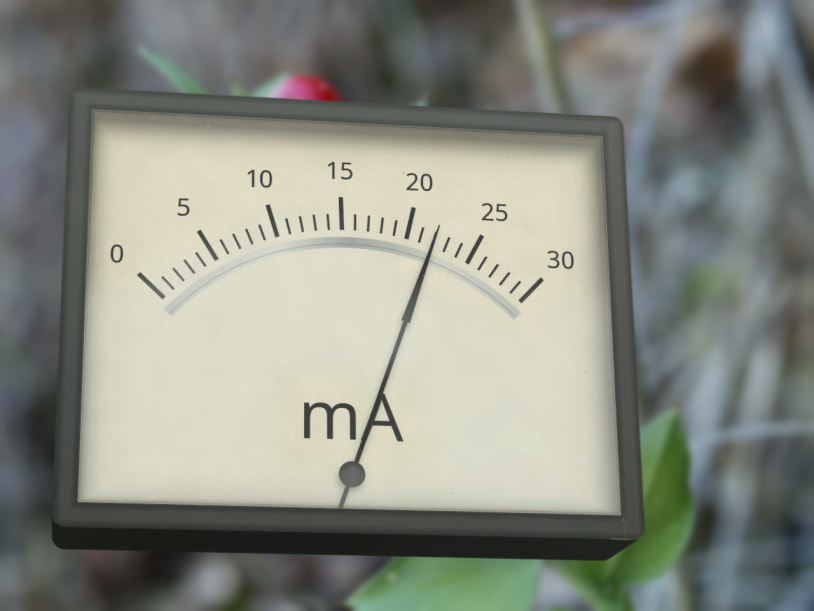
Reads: 22; mA
